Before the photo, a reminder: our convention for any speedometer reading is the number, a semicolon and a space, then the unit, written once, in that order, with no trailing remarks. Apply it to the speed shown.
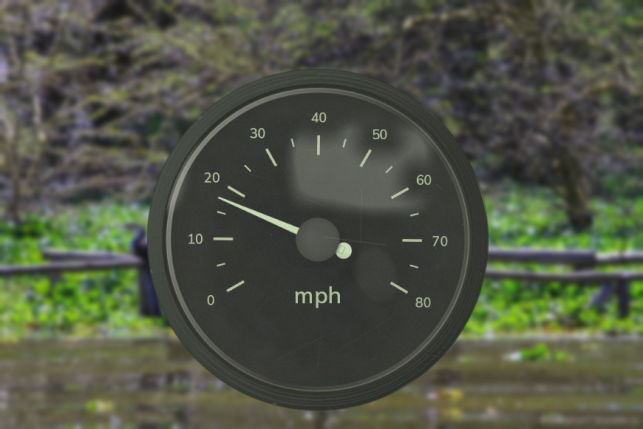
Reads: 17.5; mph
